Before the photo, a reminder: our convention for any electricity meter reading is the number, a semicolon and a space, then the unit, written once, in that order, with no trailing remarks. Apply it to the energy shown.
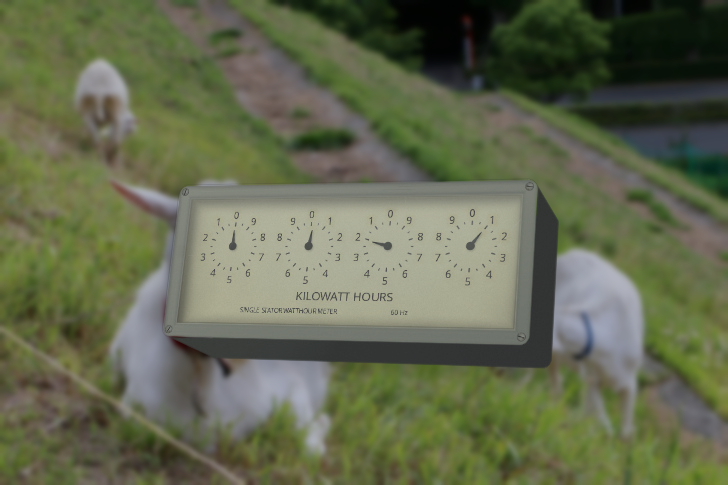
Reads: 21; kWh
